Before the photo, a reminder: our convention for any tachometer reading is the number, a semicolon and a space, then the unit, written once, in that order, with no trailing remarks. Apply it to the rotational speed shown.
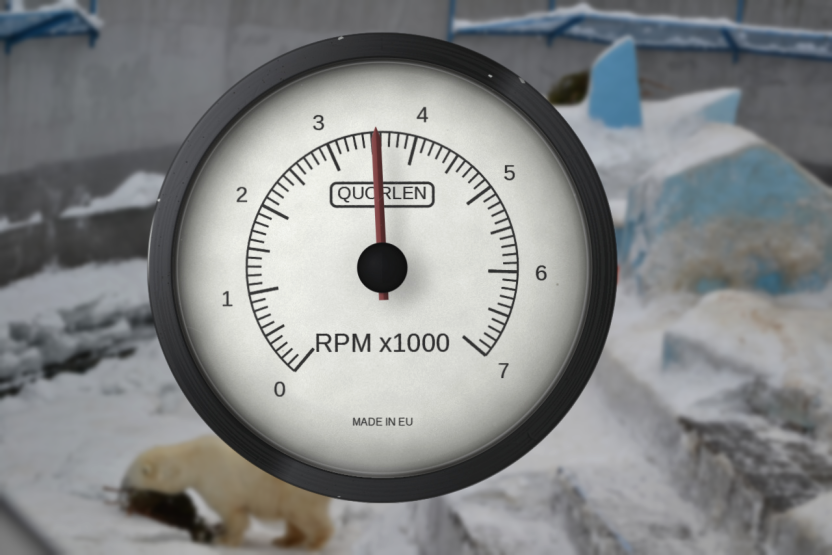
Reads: 3550; rpm
